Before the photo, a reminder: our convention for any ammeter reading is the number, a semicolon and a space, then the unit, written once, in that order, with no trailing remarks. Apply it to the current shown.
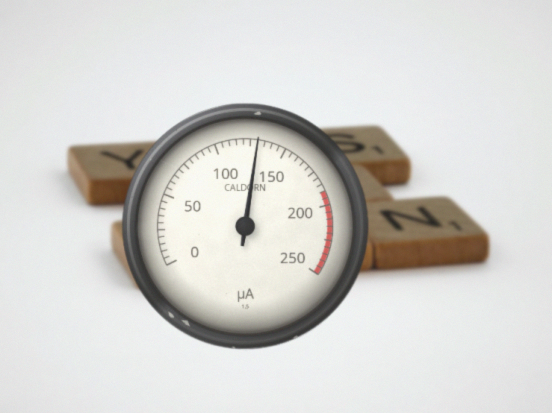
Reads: 130; µA
